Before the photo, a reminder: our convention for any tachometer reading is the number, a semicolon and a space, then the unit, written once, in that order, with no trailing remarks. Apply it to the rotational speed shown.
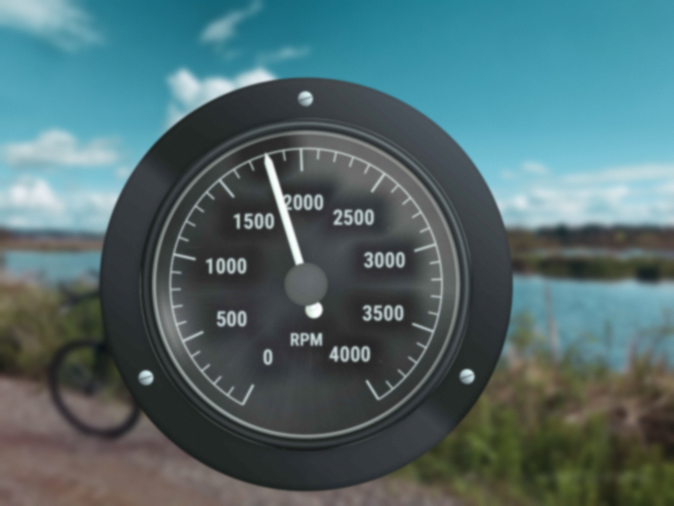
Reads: 1800; rpm
